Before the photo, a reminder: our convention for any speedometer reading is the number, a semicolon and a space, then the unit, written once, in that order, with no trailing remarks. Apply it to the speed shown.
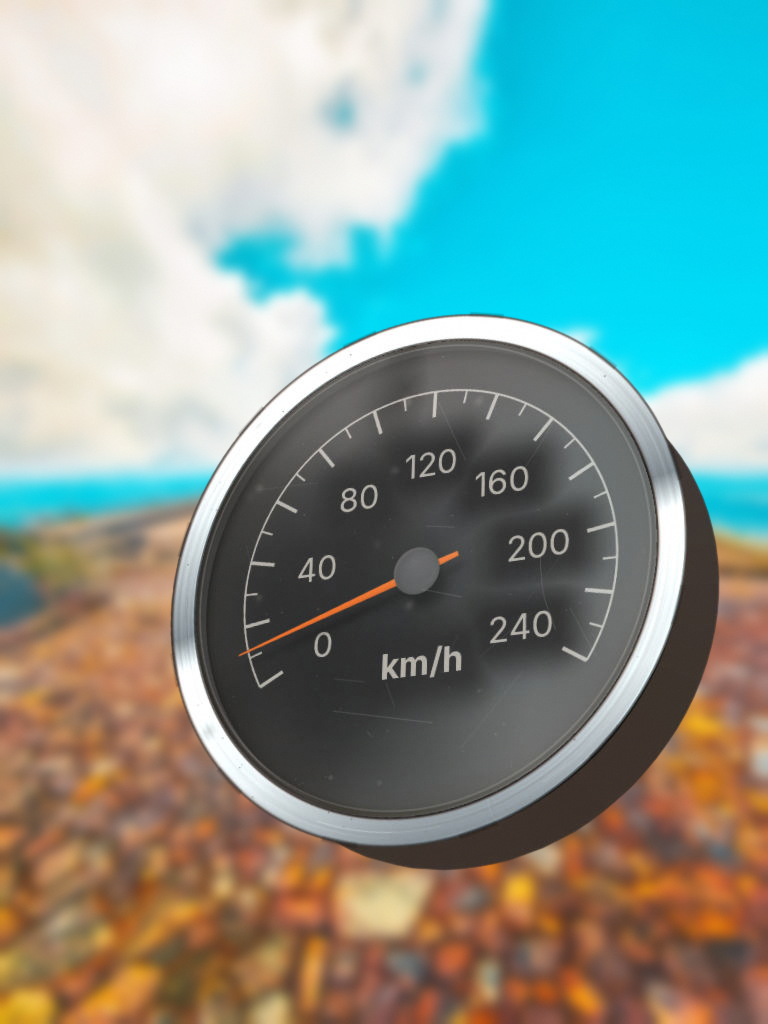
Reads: 10; km/h
